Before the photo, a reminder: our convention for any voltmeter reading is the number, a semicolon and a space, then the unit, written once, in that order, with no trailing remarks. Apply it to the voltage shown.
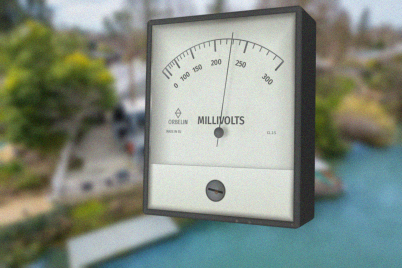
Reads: 230; mV
